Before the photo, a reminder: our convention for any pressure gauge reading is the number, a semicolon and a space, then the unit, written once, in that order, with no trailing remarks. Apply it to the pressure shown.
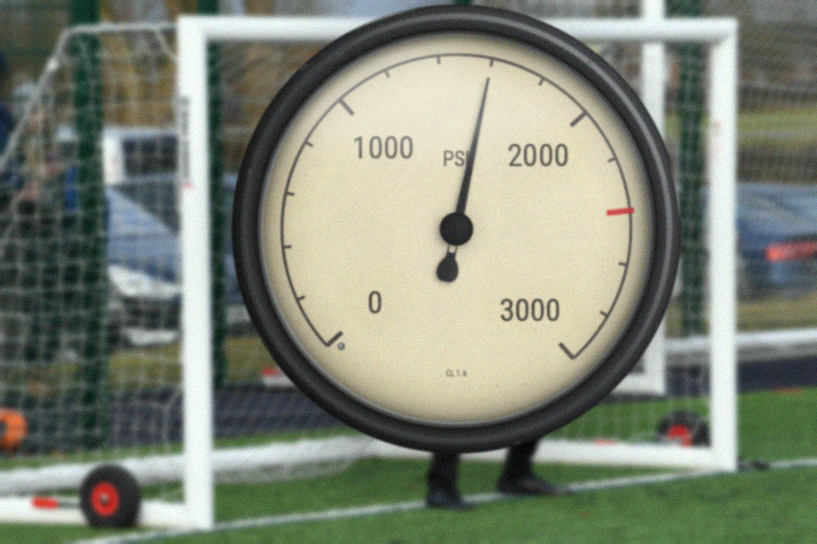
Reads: 1600; psi
